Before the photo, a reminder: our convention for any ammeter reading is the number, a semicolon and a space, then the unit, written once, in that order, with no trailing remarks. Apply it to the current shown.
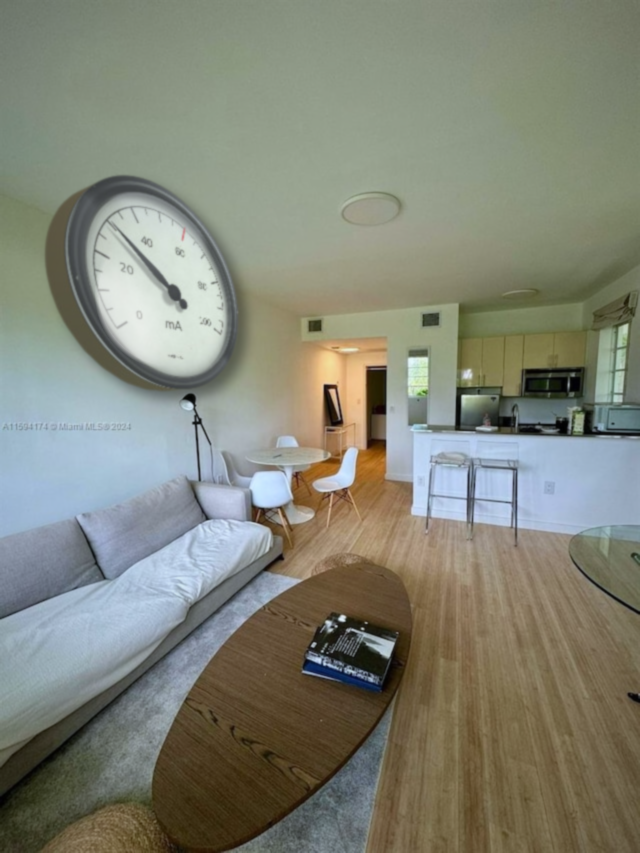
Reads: 30; mA
